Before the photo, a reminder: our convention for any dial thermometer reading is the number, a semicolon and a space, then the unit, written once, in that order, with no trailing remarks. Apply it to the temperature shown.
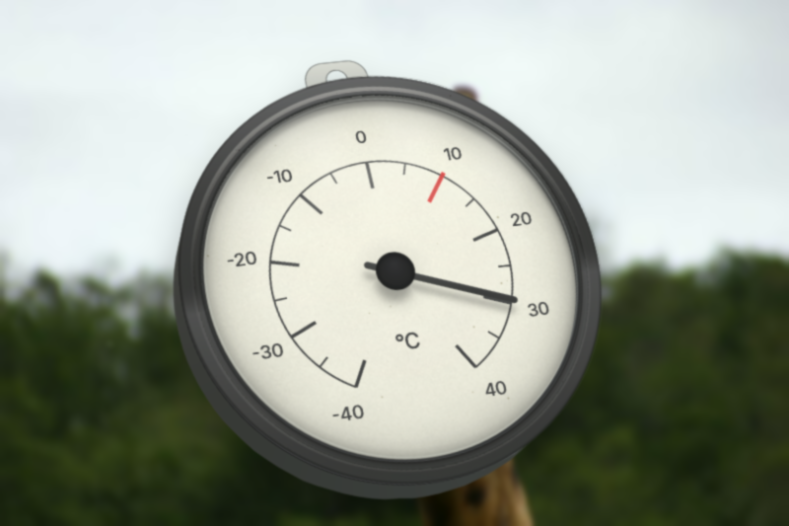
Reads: 30; °C
